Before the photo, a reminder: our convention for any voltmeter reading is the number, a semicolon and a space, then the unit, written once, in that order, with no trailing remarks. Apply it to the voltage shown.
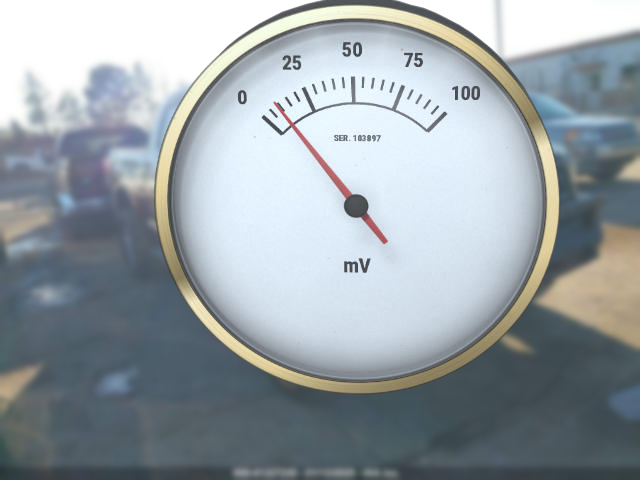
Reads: 10; mV
